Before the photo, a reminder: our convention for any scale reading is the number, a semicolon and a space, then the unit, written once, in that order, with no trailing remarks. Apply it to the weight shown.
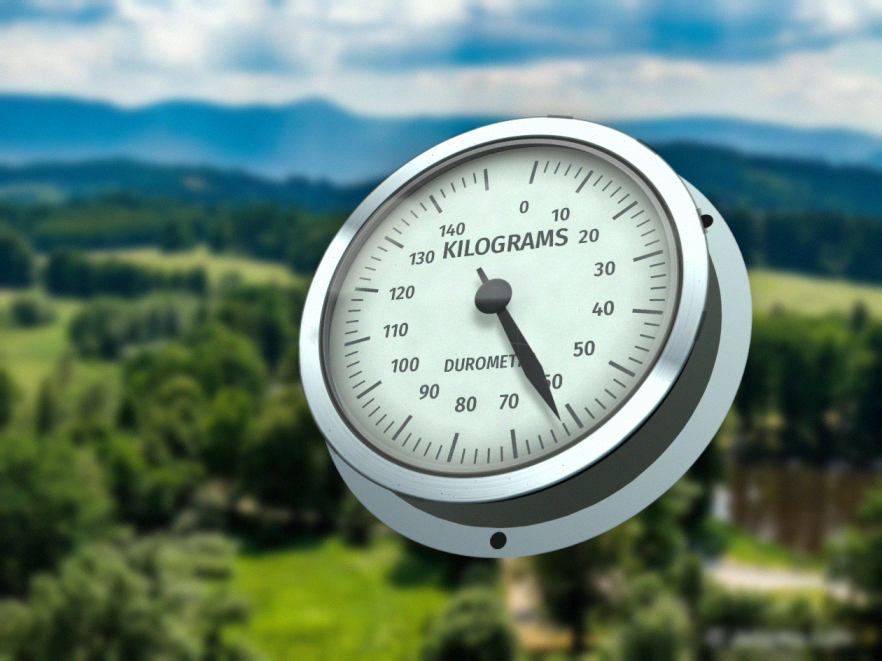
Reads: 62; kg
